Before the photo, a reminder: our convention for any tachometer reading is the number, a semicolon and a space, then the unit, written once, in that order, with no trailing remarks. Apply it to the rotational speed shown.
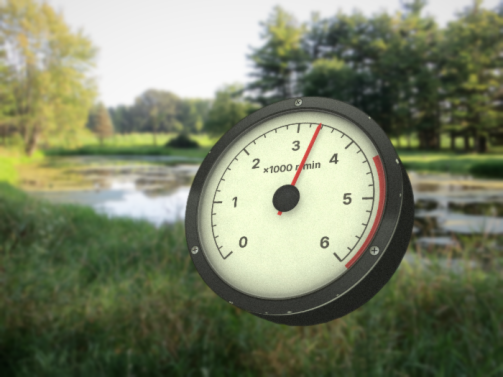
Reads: 3400; rpm
